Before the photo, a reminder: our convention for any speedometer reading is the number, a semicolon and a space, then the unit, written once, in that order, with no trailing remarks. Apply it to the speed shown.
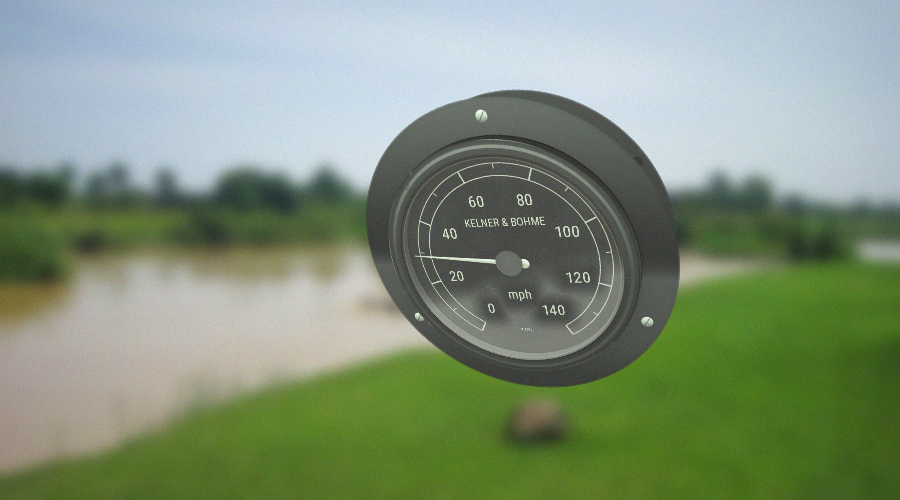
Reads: 30; mph
